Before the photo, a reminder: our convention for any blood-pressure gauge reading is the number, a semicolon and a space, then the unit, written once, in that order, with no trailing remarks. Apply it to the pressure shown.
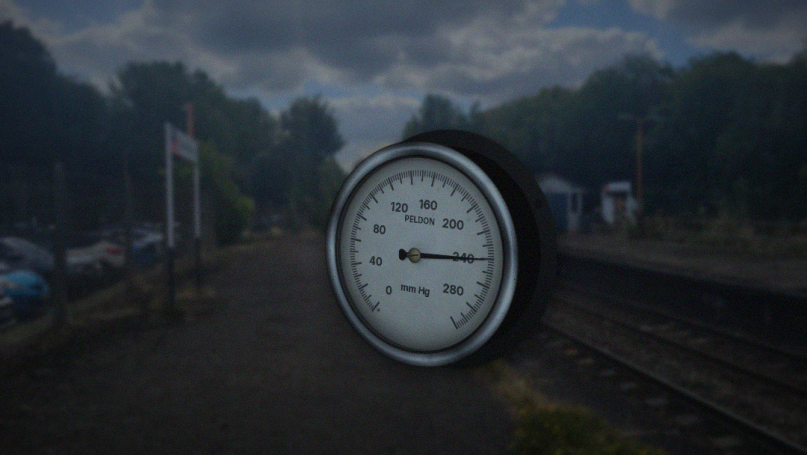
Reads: 240; mmHg
